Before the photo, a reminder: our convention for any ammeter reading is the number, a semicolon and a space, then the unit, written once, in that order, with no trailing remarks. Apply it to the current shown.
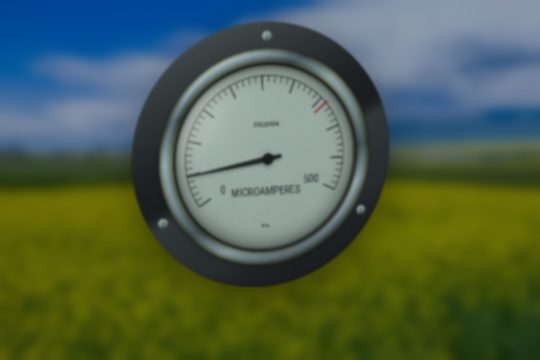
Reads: 50; µA
